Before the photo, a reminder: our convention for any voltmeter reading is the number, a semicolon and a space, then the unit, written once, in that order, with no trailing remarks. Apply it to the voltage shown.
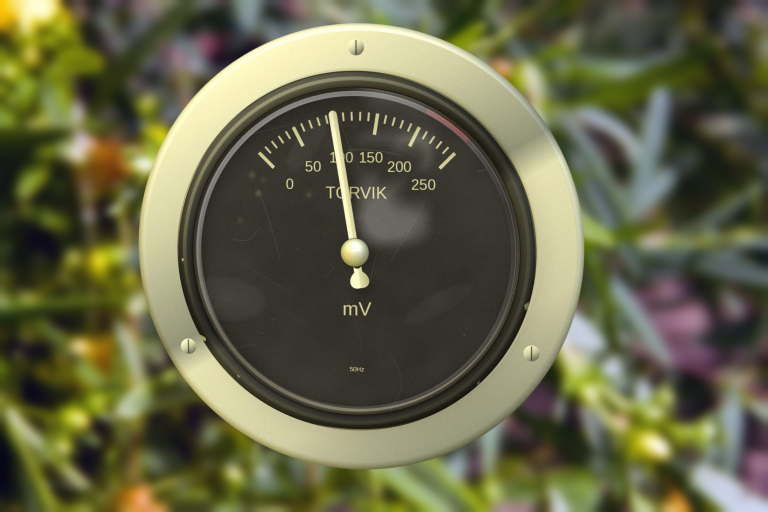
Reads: 100; mV
